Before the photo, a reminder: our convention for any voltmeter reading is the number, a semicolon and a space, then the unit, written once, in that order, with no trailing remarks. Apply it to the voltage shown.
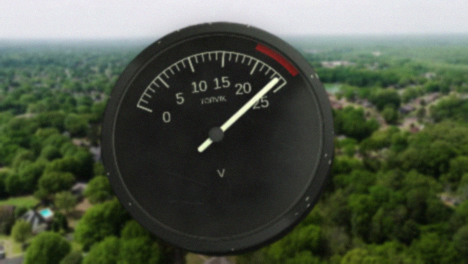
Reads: 24; V
